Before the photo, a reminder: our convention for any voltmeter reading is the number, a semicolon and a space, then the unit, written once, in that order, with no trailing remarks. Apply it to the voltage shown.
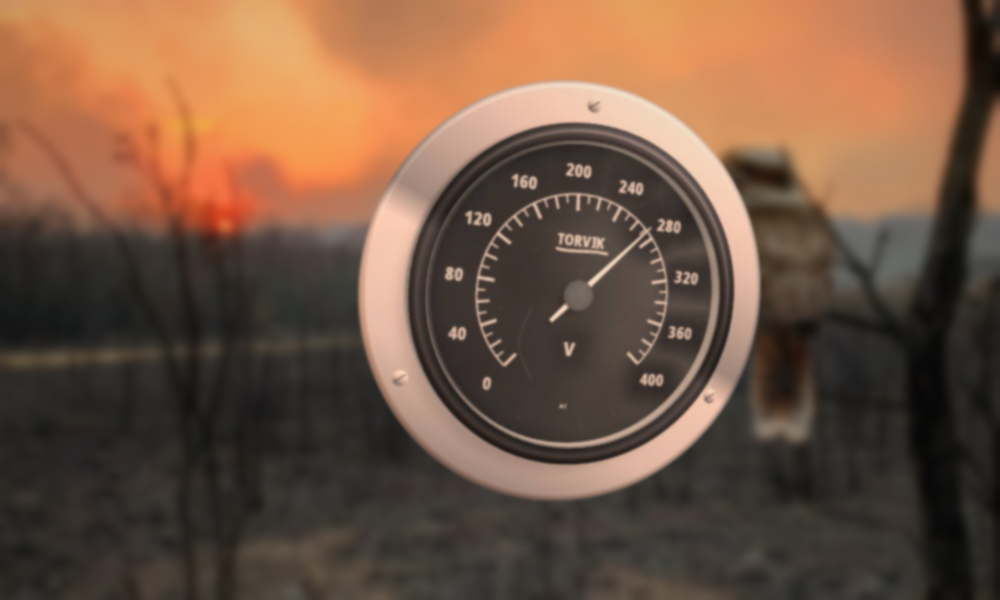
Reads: 270; V
